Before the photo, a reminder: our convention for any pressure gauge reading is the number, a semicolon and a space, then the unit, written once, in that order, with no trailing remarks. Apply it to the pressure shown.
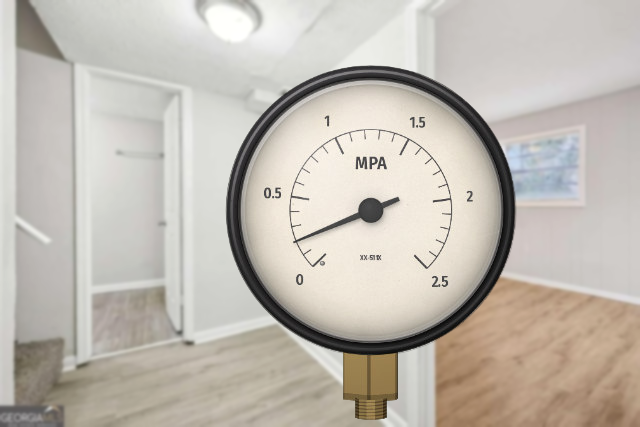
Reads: 0.2; MPa
